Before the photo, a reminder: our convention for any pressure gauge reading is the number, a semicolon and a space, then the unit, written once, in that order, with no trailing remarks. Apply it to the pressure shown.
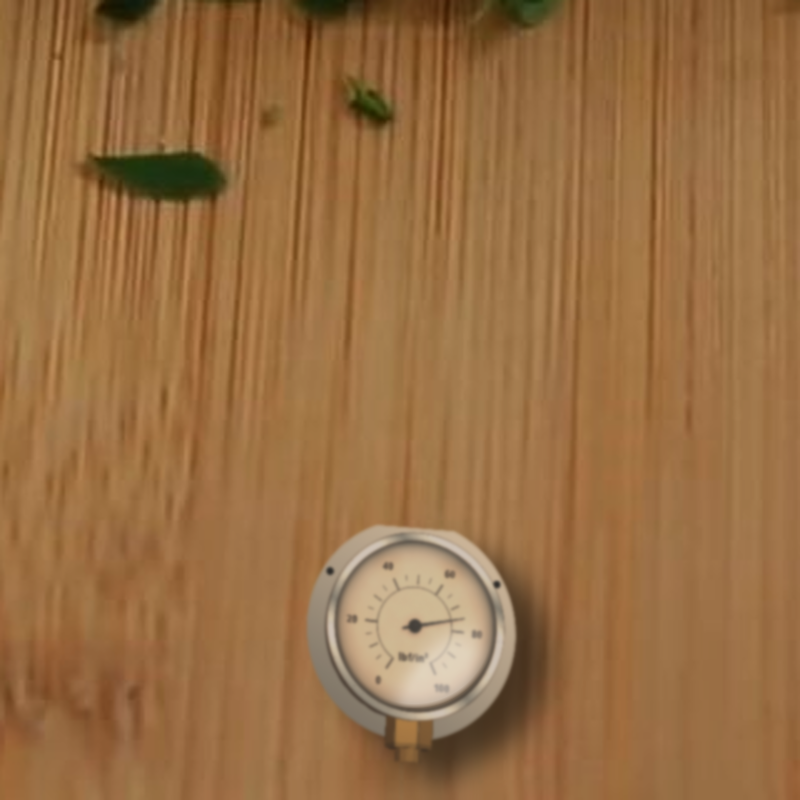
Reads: 75; psi
